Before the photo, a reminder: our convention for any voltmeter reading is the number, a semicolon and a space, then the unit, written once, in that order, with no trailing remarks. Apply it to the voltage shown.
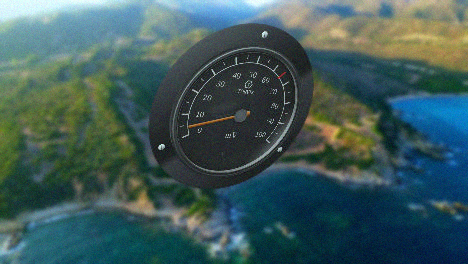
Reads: 5; mV
